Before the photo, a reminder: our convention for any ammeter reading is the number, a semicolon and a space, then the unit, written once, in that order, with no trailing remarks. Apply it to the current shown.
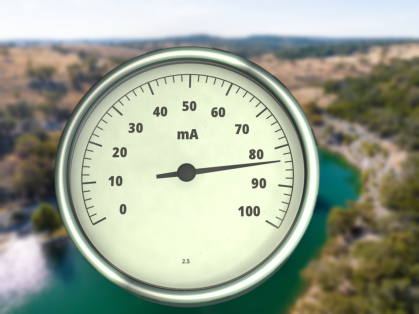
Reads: 84; mA
